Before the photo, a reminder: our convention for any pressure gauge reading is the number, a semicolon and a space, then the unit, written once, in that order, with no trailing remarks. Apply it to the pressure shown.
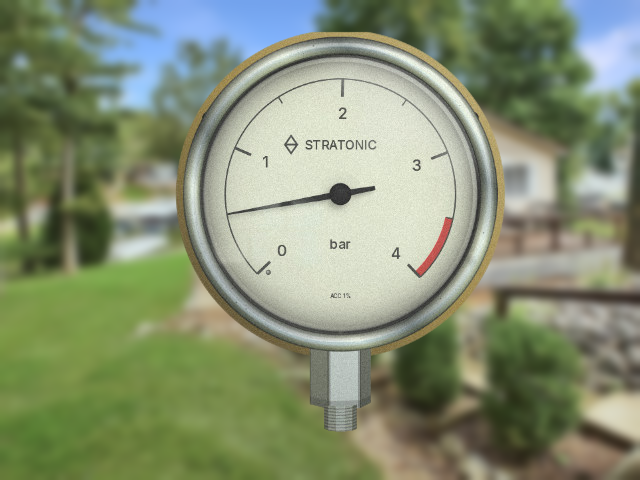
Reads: 0.5; bar
